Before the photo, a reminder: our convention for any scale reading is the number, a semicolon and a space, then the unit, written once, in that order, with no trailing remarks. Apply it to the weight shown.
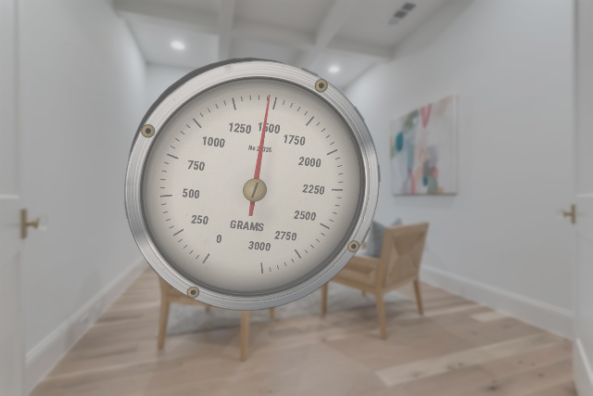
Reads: 1450; g
